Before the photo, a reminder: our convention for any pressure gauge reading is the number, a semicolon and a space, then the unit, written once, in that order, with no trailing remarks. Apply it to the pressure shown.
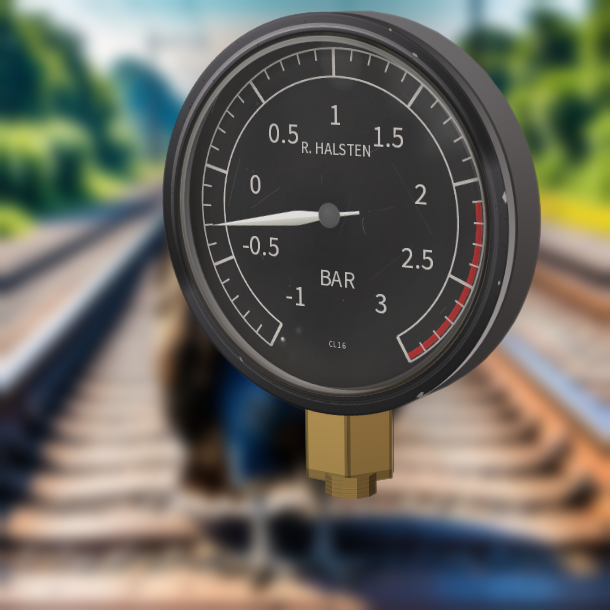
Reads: -0.3; bar
